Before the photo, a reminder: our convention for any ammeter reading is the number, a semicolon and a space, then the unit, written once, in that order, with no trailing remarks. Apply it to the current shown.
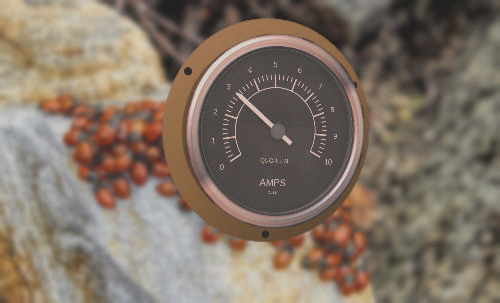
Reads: 3; A
